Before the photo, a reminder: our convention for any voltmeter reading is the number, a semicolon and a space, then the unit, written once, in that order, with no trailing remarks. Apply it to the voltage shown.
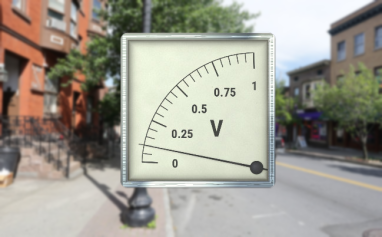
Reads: 0.1; V
